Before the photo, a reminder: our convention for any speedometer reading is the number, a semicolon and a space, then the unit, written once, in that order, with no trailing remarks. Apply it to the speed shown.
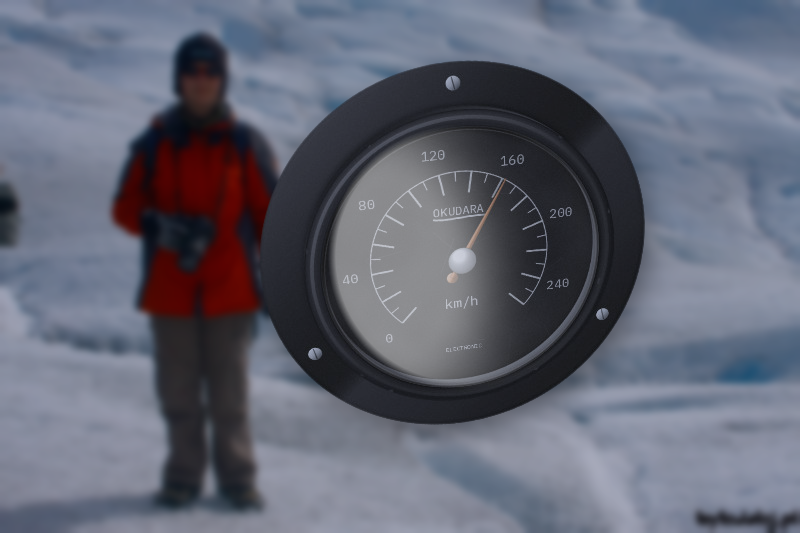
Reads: 160; km/h
